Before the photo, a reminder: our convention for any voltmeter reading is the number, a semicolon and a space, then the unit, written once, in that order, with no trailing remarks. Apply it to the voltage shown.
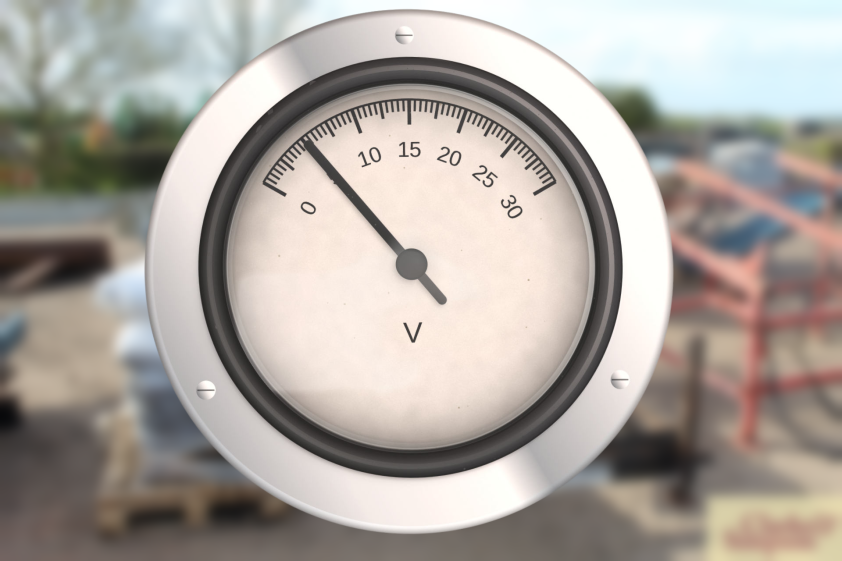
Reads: 5; V
